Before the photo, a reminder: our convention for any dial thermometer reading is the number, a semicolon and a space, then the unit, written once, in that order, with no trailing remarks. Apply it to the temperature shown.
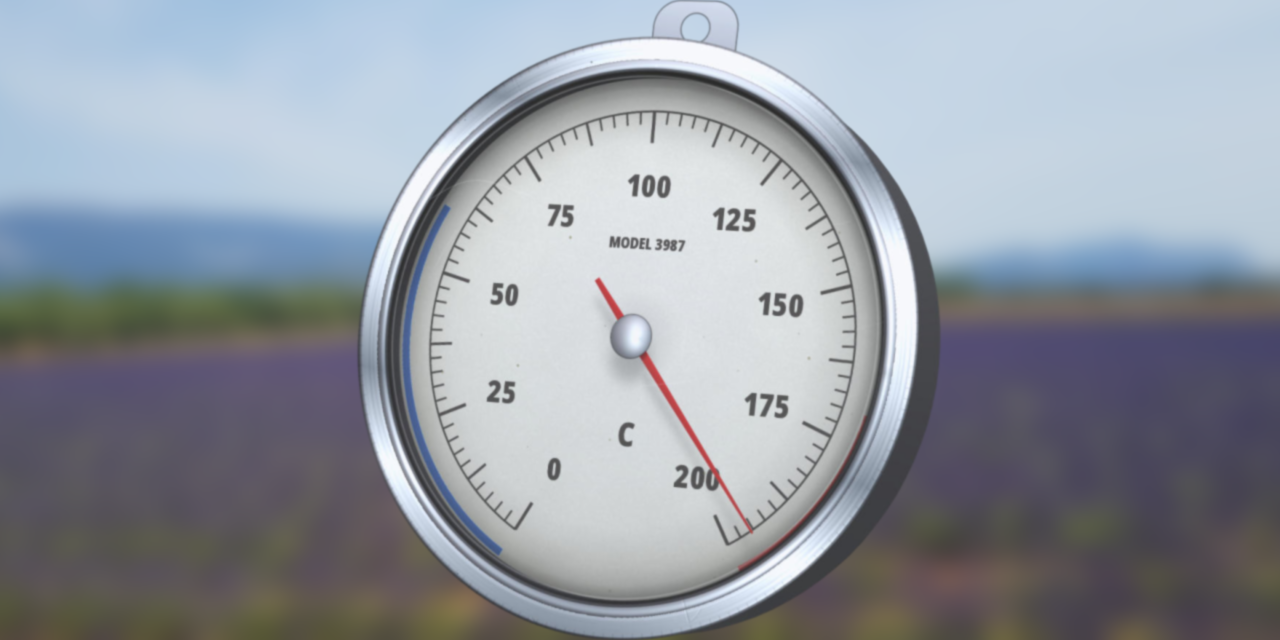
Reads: 195; °C
